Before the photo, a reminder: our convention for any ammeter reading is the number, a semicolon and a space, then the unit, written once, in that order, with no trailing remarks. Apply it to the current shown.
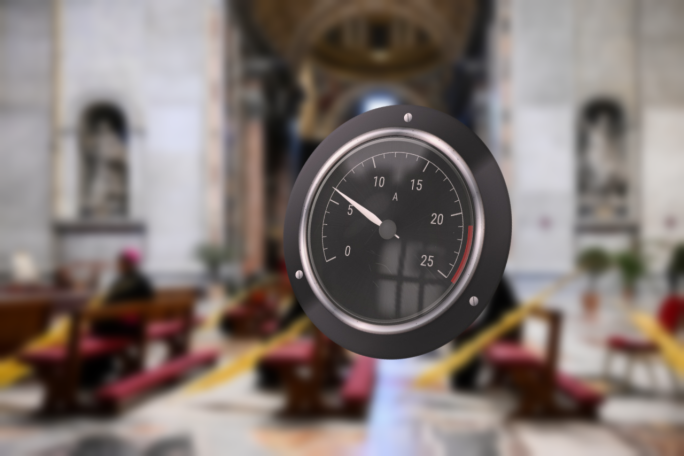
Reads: 6; A
